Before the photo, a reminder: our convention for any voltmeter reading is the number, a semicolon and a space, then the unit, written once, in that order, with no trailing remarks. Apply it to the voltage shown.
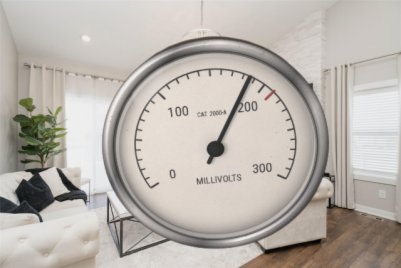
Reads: 185; mV
